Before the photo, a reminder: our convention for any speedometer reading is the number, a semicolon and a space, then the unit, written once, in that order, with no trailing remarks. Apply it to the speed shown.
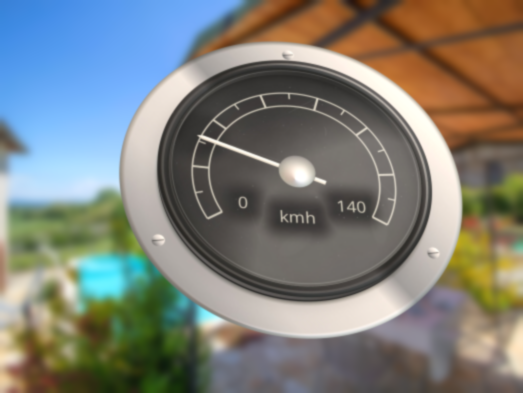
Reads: 30; km/h
